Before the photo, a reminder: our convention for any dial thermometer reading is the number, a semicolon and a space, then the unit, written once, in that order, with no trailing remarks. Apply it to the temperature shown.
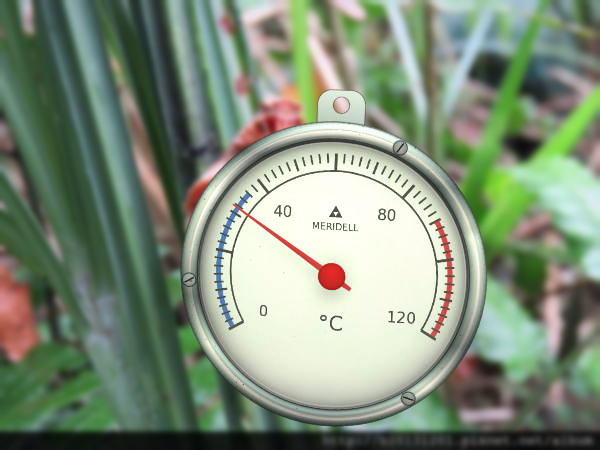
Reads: 32; °C
